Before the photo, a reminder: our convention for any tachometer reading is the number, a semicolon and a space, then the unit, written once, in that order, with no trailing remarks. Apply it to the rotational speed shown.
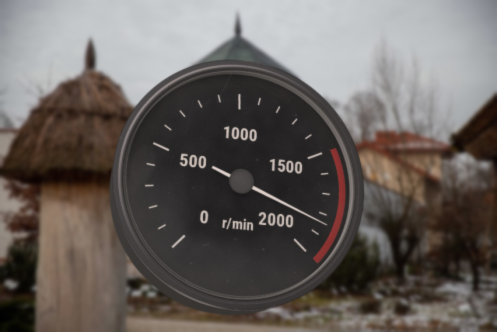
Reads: 1850; rpm
